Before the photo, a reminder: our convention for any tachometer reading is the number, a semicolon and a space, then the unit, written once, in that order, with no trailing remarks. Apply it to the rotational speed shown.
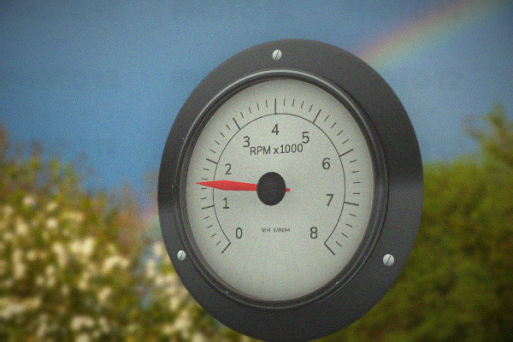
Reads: 1500; rpm
